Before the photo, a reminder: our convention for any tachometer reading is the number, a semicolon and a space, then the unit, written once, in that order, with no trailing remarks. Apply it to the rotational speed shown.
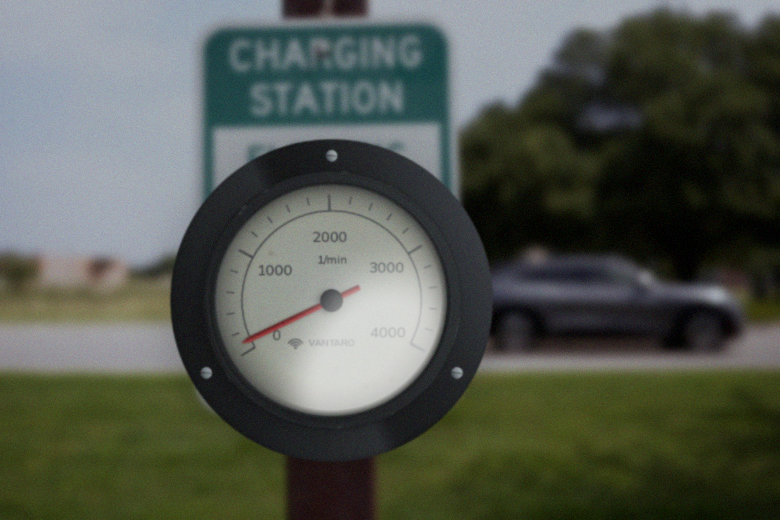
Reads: 100; rpm
